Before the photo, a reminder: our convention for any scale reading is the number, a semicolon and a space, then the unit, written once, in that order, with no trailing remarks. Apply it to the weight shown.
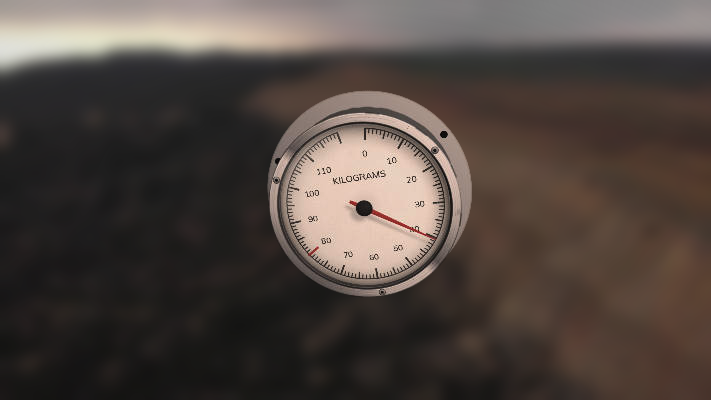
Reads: 40; kg
